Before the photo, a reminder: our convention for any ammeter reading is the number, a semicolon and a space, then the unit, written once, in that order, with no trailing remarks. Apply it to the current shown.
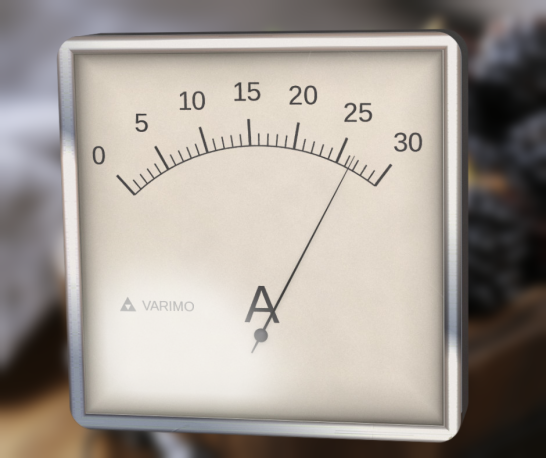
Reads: 26.5; A
